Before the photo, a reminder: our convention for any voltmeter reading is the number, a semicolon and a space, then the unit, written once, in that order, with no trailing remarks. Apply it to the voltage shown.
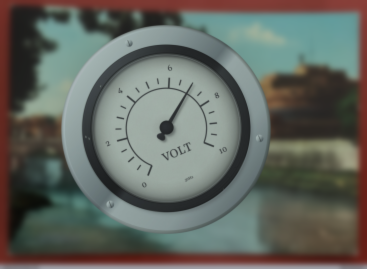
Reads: 7; V
